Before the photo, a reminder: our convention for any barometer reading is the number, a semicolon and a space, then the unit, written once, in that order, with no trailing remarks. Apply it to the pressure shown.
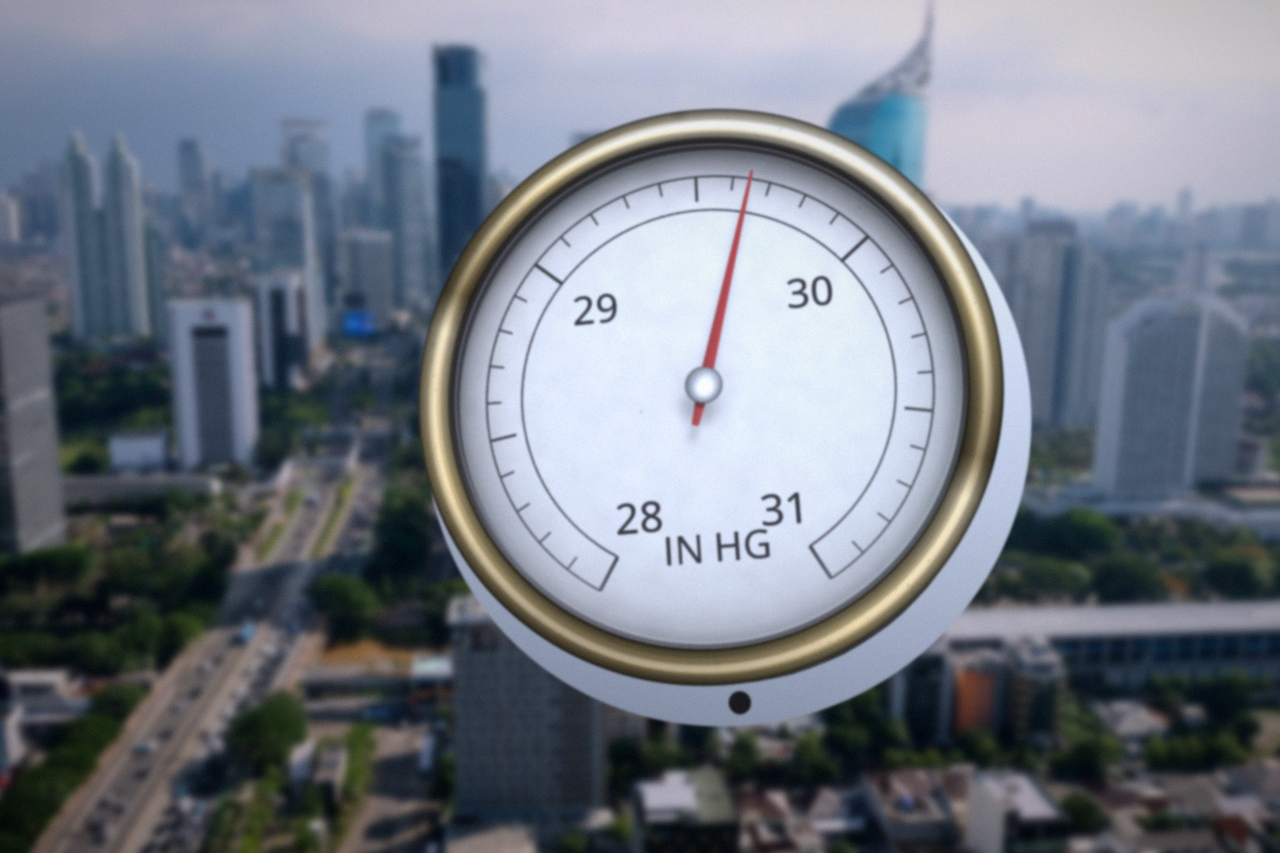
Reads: 29.65; inHg
